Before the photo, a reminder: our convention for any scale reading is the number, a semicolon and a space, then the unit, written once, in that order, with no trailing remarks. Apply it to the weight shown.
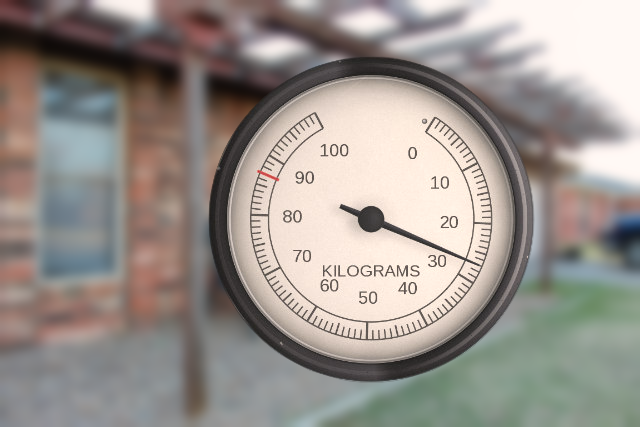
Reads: 27; kg
